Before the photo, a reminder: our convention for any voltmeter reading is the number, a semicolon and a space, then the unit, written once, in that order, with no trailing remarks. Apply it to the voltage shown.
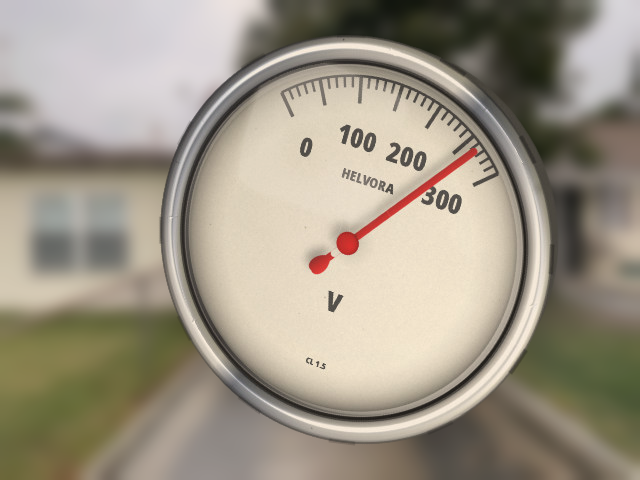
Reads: 265; V
